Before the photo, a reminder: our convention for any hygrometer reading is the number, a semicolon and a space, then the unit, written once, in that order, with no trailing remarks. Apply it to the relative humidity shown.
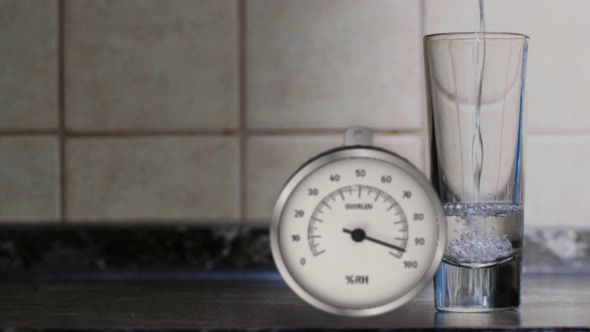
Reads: 95; %
